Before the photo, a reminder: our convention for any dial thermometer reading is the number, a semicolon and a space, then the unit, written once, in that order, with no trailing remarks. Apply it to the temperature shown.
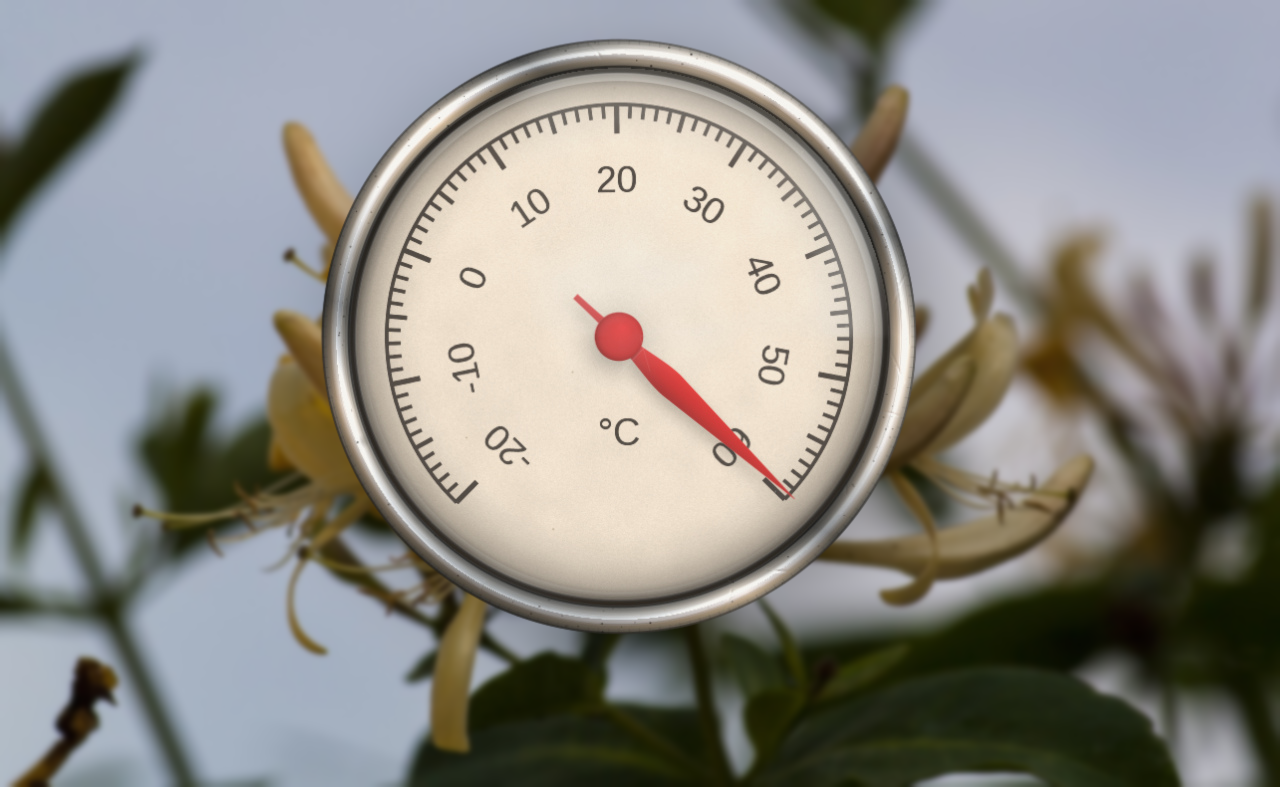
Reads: 59.5; °C
